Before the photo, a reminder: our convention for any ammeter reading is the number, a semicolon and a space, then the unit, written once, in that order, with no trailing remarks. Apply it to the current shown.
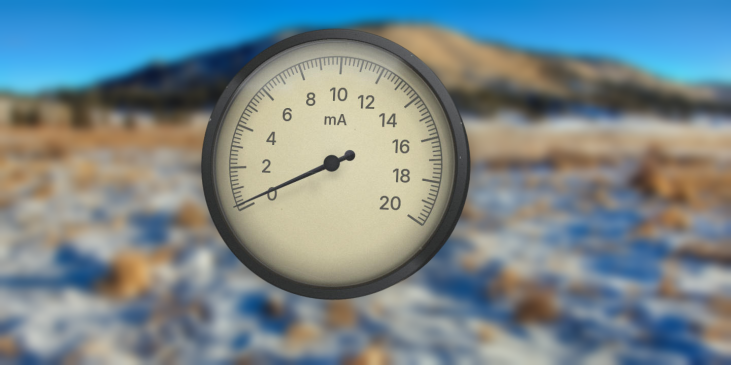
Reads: 0.2; mA
